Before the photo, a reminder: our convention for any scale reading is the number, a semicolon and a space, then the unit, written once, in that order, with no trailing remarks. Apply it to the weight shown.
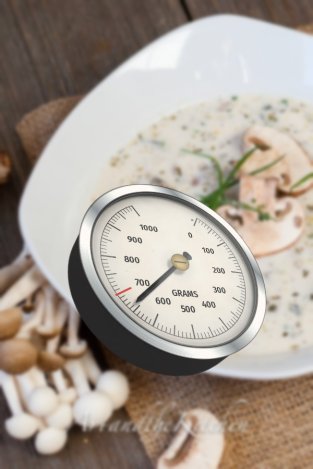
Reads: 660; g
